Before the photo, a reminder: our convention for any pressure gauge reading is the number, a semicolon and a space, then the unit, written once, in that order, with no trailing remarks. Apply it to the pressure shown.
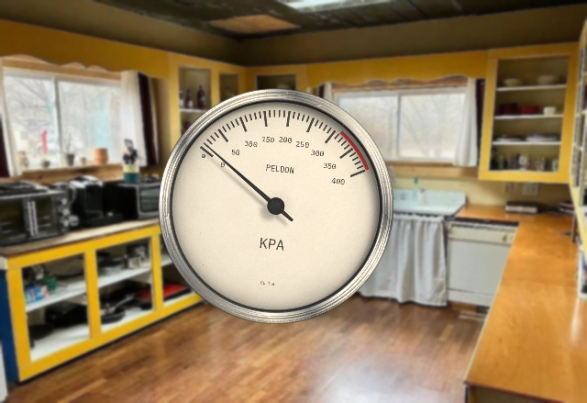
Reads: 10; kPa
